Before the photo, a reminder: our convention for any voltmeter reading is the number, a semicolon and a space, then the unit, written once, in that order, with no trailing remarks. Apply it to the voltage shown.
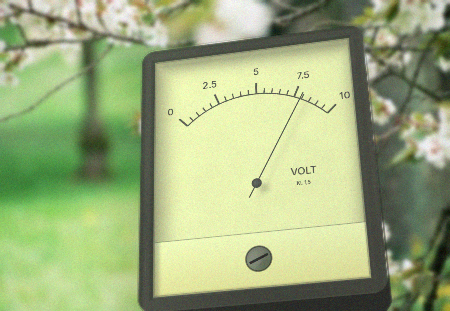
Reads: 8; V
